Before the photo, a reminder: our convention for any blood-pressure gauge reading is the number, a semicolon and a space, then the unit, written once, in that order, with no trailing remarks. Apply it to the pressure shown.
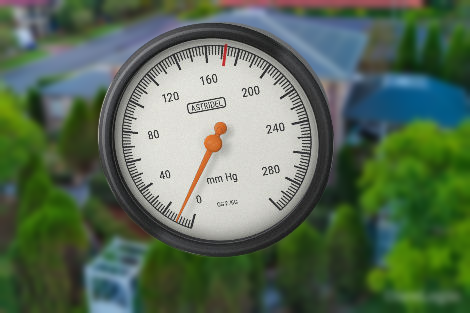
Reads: 10; mmHg
